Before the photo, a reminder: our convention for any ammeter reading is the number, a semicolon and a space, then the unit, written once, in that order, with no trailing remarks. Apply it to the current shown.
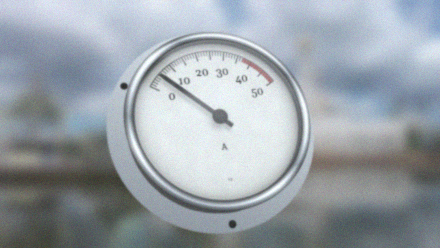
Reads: 5; A
